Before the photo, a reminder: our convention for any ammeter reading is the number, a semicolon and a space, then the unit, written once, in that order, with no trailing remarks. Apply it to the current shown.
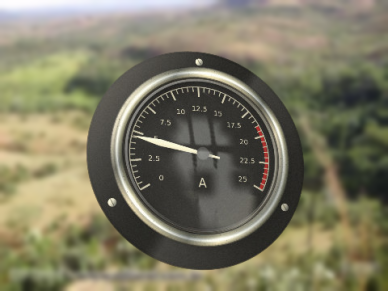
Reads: 4.5; A
